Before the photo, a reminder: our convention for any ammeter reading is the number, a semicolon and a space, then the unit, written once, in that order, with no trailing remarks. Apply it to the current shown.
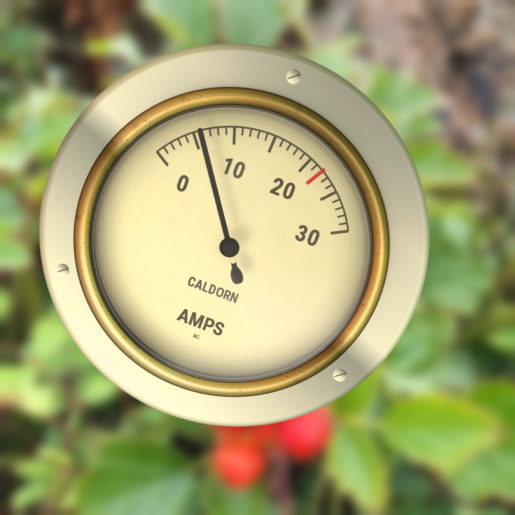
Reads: 6; A
